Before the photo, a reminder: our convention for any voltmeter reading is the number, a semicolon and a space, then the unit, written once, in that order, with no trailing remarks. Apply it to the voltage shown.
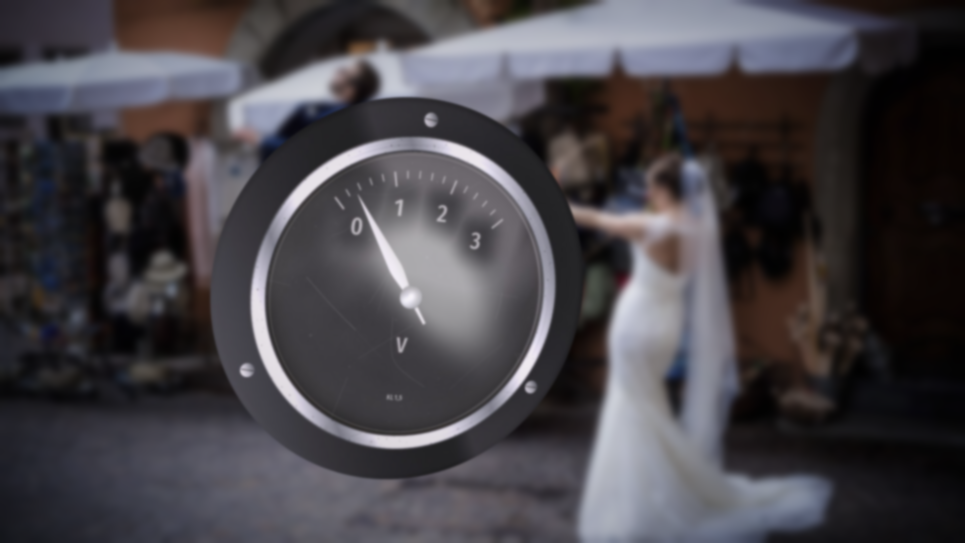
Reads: 0.3; V
